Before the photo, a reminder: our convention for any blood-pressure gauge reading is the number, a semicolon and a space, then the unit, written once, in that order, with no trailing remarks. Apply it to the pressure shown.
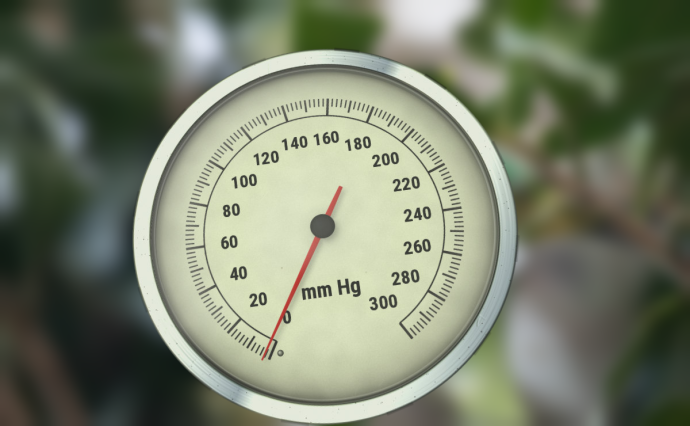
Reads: 2; mmHg
